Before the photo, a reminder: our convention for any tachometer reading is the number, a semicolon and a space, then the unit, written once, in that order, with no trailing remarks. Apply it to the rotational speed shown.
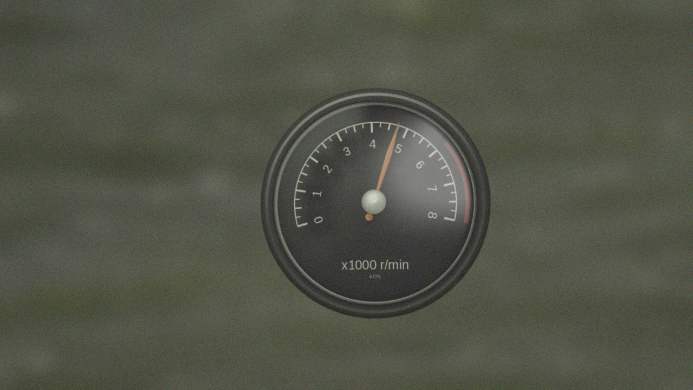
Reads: 4750; rpm
